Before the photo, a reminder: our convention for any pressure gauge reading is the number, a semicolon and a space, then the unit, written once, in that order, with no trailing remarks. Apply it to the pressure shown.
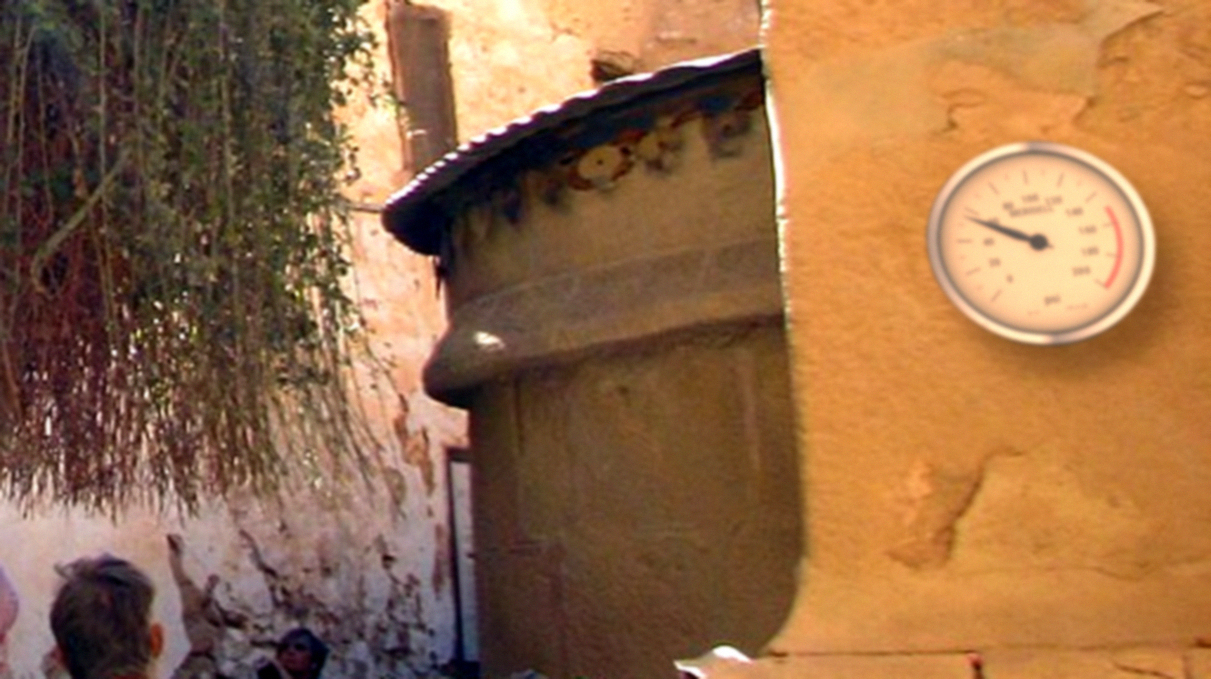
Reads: 55; psi
